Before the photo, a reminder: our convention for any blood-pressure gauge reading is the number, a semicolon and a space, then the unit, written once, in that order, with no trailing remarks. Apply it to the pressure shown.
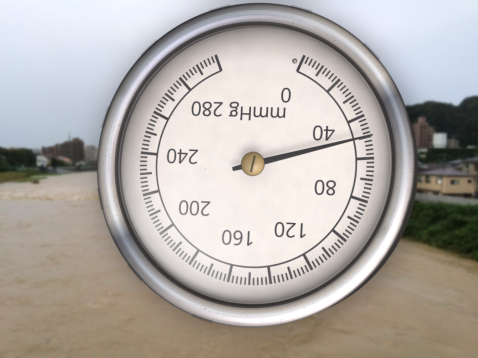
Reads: 50; mmHg
